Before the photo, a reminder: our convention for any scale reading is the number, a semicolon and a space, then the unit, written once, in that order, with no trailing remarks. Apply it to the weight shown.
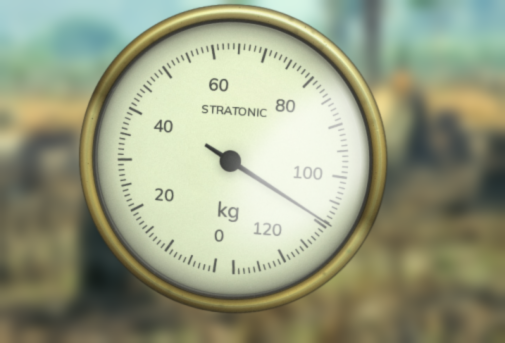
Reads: 109; kg
